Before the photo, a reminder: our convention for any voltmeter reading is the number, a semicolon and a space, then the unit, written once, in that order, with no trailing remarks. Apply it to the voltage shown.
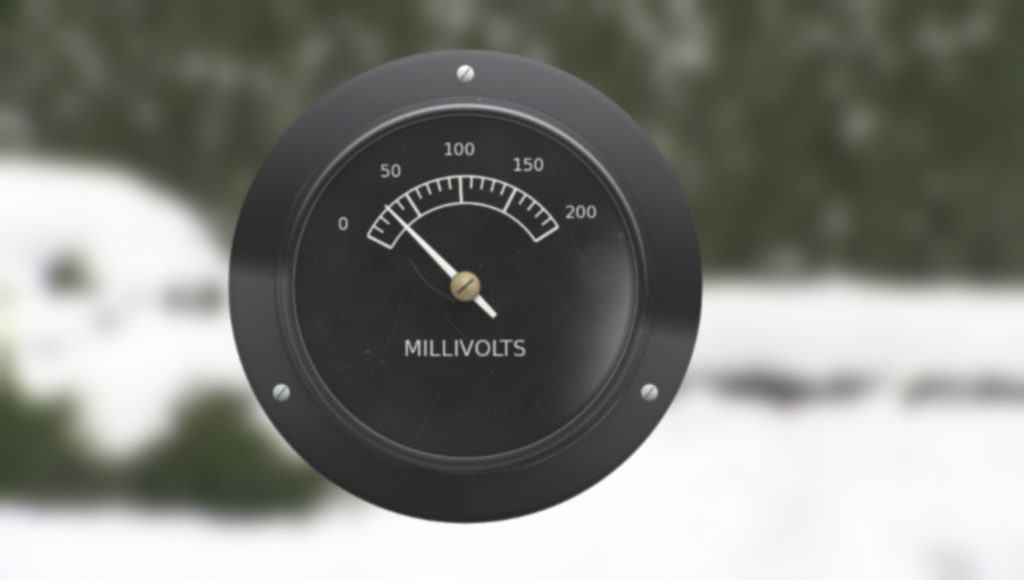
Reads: 30; mV
